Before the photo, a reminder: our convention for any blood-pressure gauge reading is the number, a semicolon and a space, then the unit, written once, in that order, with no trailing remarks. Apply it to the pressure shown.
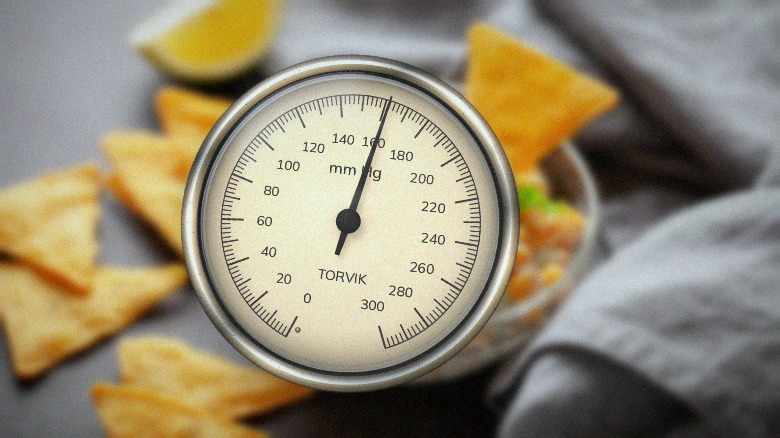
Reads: 162; mmHg
